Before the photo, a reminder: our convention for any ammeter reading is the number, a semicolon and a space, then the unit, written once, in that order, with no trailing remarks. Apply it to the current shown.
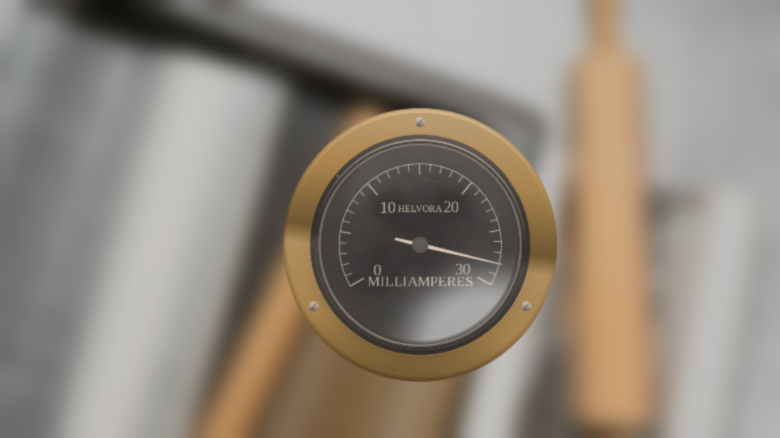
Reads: 28; mA
